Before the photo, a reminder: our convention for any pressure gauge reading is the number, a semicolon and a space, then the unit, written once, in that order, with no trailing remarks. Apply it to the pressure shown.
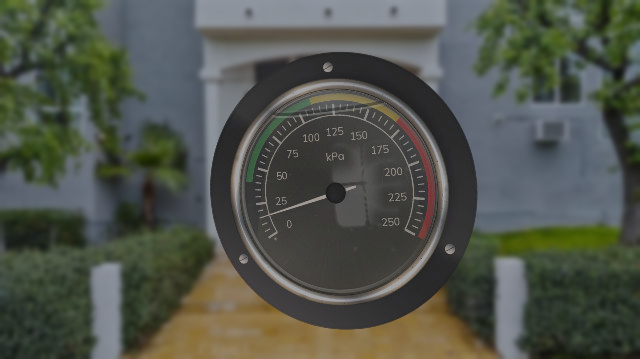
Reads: 15; kPa
